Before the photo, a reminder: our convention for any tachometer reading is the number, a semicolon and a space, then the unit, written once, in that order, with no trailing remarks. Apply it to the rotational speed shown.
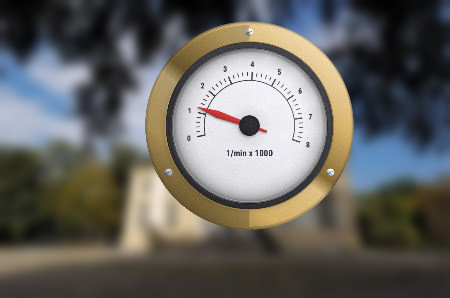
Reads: 1200; rpm
